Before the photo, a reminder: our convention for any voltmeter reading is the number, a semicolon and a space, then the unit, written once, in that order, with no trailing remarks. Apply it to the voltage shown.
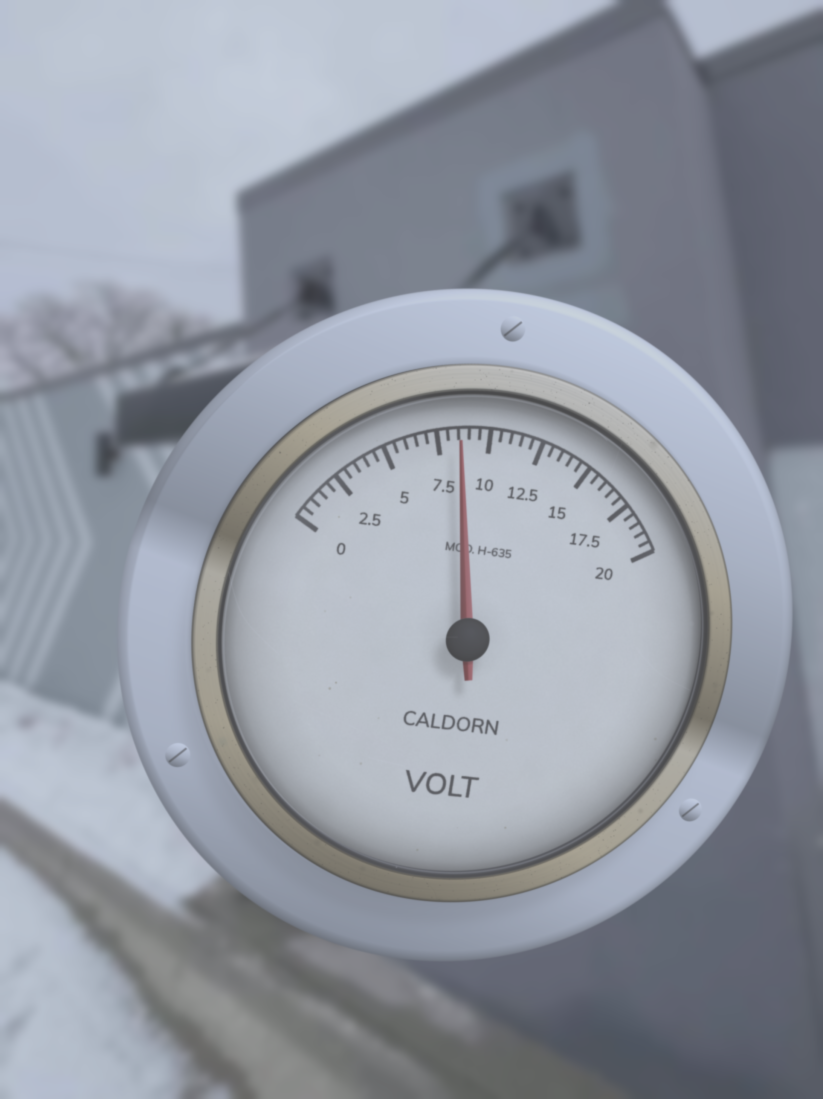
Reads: 8.5; V
